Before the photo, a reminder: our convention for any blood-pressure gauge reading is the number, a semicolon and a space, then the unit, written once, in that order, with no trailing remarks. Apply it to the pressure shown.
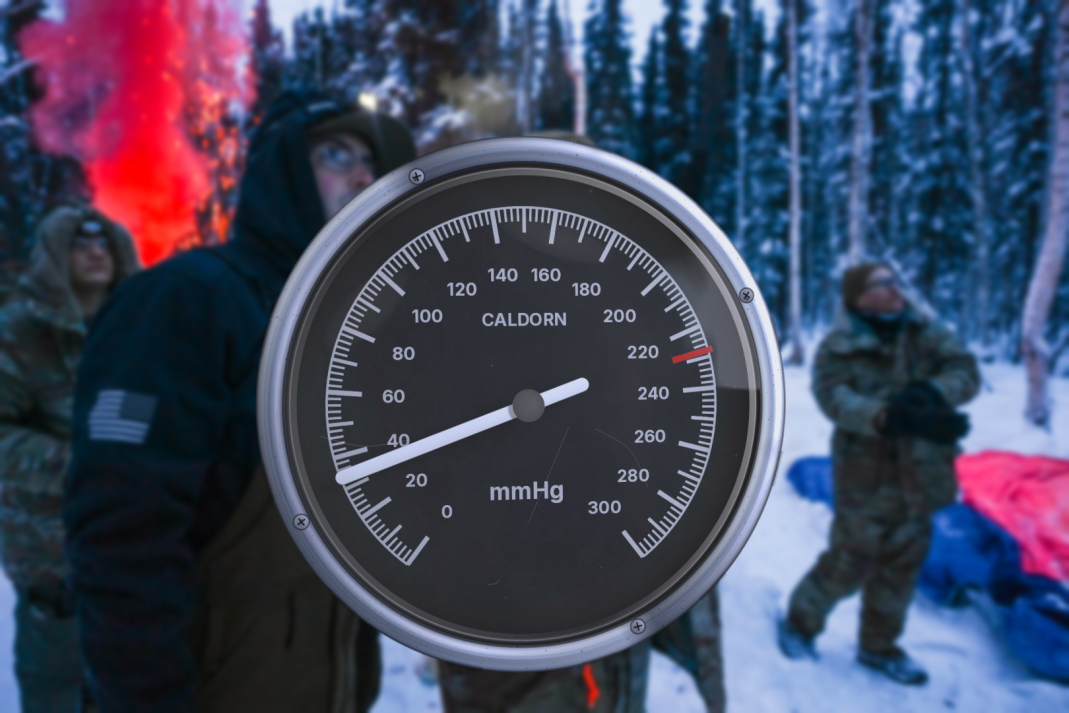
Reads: 34; mmHg
